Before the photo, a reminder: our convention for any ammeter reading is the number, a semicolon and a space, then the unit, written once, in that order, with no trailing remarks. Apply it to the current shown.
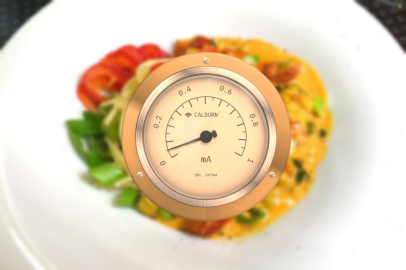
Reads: 0.05; mA
